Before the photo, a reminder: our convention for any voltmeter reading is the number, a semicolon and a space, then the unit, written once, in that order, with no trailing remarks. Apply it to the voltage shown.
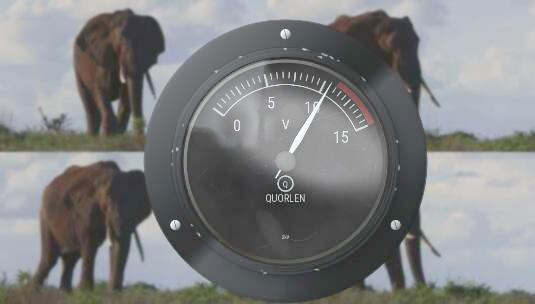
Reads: 10.5; V
